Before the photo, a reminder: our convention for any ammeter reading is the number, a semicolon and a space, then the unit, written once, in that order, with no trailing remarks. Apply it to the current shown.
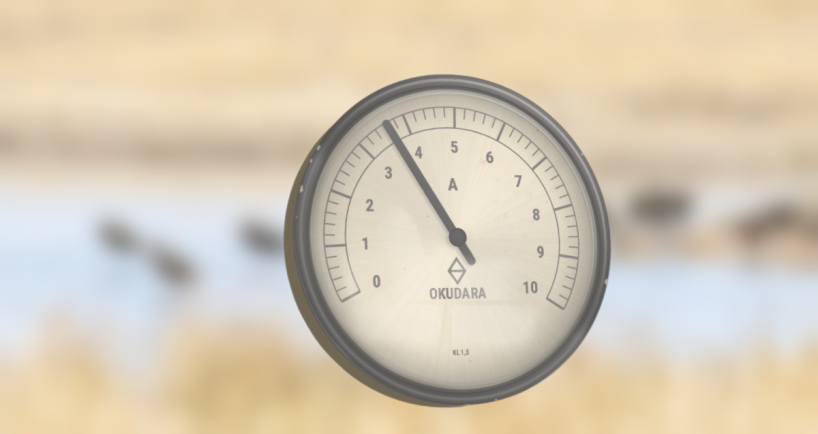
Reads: 3.6; A
